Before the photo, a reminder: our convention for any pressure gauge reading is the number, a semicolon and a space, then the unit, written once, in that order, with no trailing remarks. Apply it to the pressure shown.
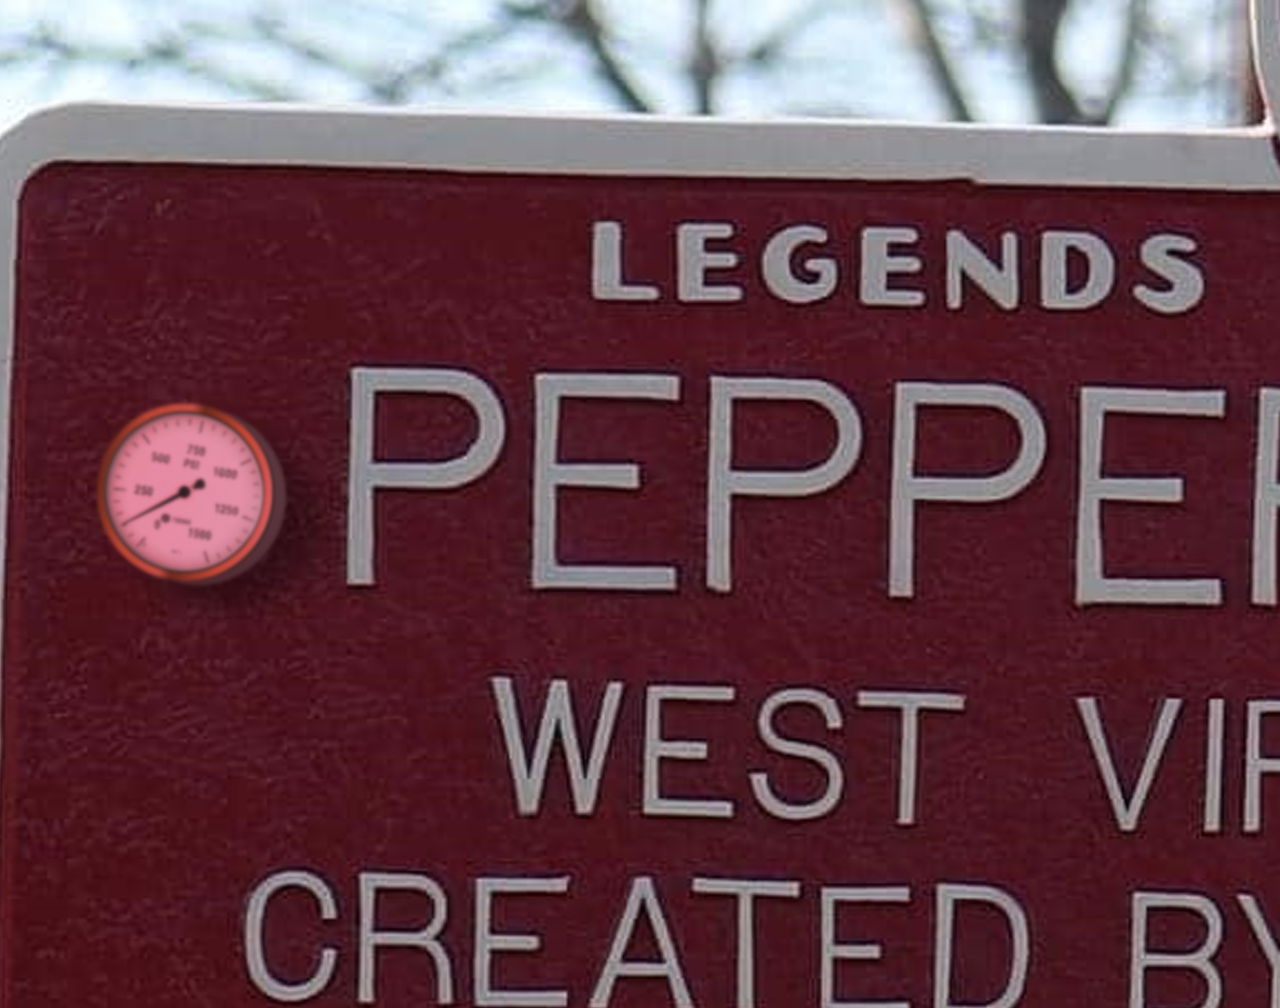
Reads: 100; psi
